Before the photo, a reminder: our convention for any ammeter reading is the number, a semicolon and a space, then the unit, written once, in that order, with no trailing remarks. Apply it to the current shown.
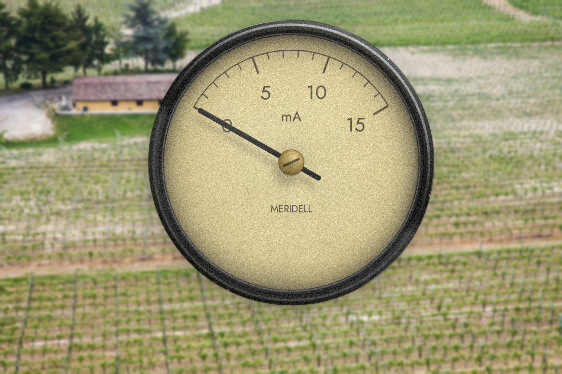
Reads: 0; mA
